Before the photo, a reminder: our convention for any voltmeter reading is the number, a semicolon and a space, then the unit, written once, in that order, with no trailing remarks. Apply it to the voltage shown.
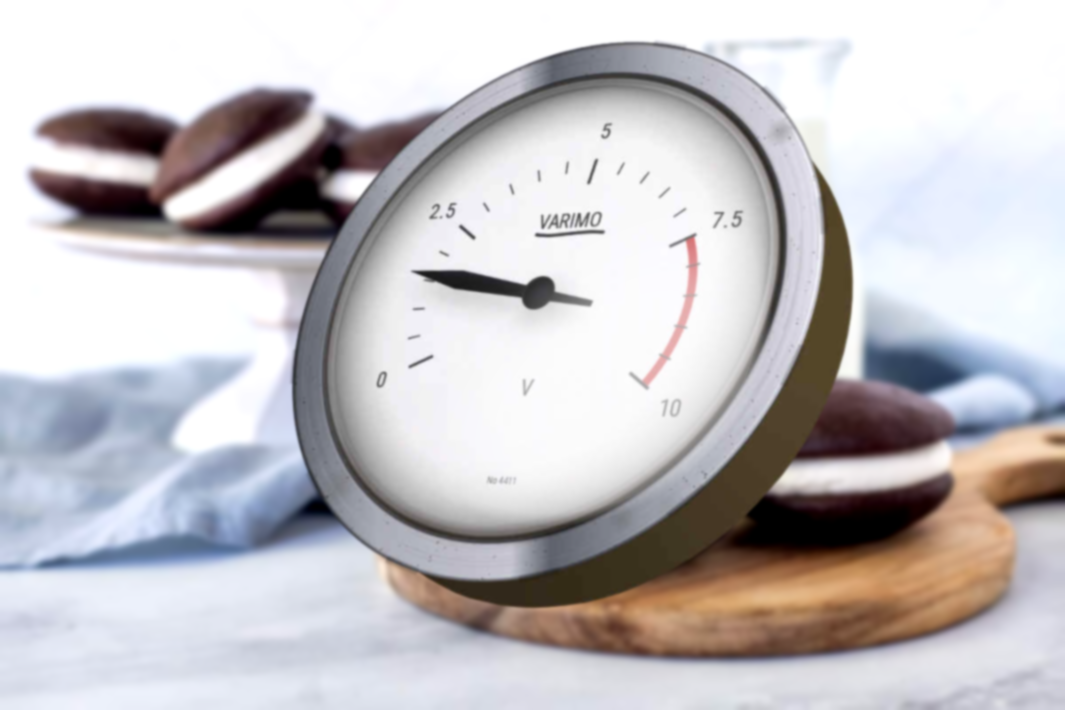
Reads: 1.5; V
